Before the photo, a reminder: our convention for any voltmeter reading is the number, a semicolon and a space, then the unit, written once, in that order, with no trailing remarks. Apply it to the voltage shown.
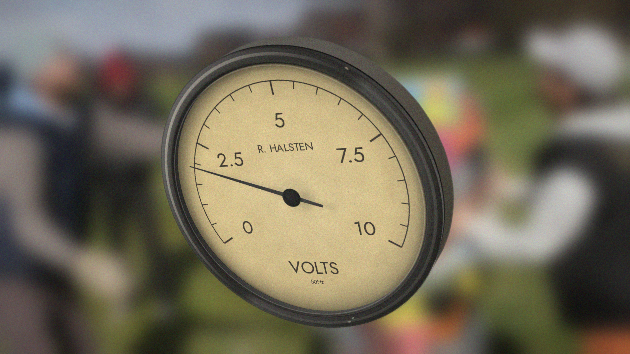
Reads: 2; V
